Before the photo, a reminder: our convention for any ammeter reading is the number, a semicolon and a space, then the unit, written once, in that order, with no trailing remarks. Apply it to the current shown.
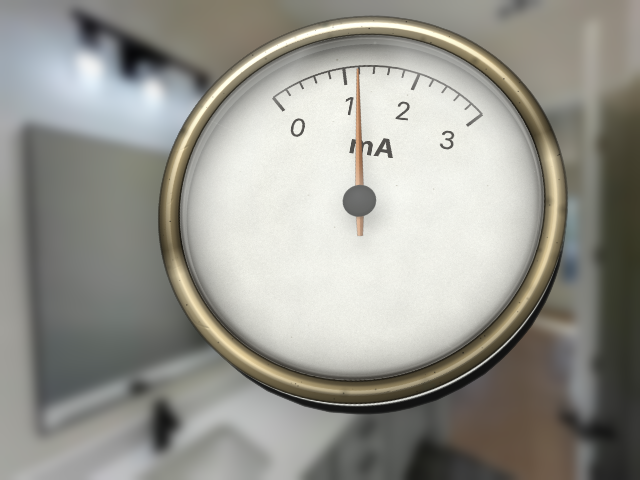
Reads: 1.2; mA
